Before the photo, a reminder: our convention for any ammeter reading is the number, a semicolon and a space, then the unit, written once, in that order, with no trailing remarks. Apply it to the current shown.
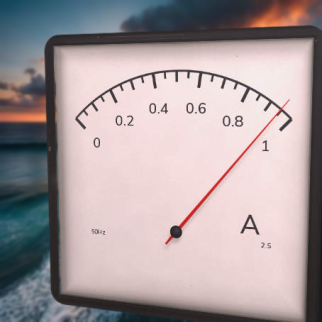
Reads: 0.95; A
